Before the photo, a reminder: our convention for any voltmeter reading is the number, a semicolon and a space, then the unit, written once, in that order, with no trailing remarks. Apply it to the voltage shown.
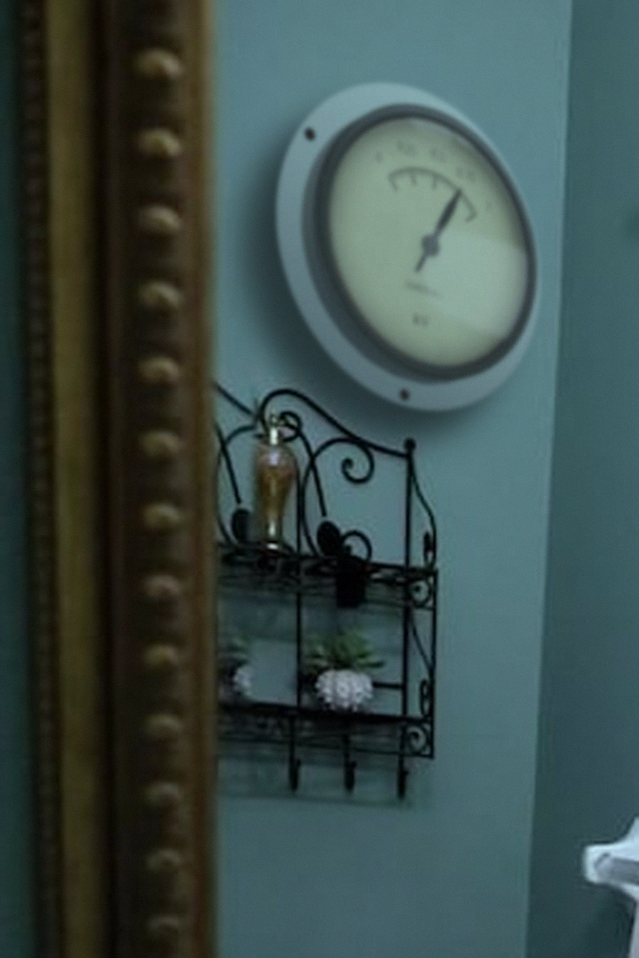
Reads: 0.75; kV
